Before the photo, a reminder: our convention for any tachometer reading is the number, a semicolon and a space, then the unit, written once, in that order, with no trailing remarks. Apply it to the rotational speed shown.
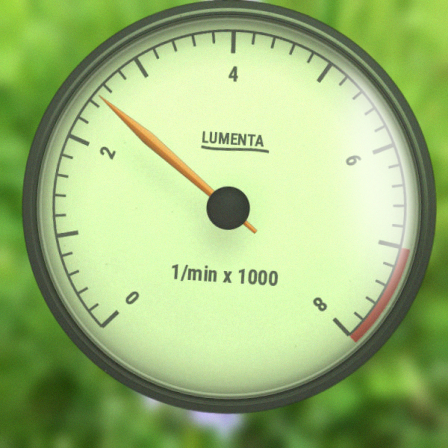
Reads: 2500; rpm
